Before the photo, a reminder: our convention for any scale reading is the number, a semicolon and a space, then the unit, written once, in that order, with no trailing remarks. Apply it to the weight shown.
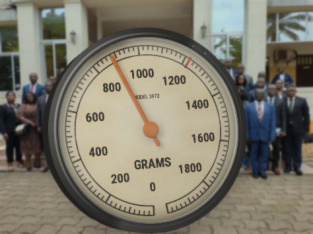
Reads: 880; g
